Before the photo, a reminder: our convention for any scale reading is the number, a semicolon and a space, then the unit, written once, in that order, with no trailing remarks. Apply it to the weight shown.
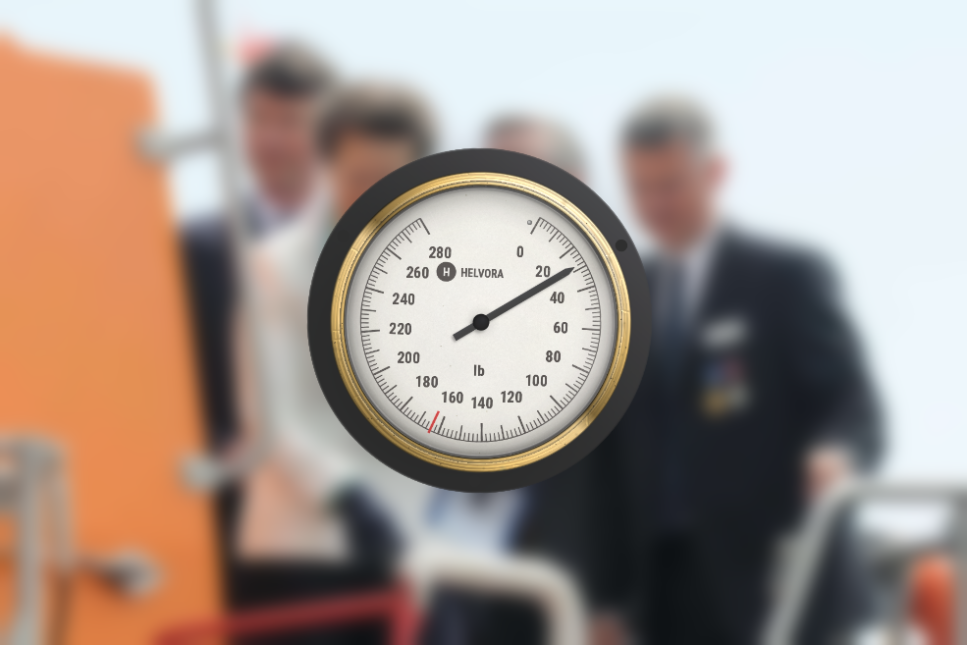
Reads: 28; lb
